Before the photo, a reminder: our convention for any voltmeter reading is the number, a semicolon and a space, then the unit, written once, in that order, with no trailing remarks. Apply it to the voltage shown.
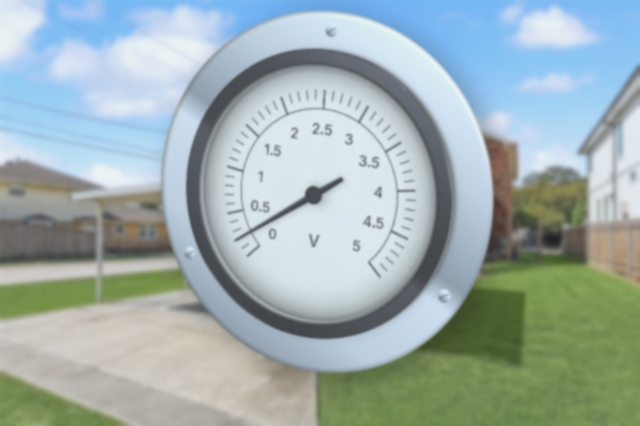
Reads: 0.2; V
